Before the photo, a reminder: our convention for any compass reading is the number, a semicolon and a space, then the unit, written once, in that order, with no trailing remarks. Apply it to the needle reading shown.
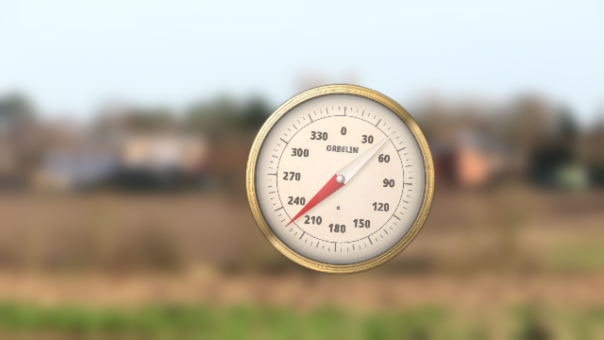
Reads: 225; °
